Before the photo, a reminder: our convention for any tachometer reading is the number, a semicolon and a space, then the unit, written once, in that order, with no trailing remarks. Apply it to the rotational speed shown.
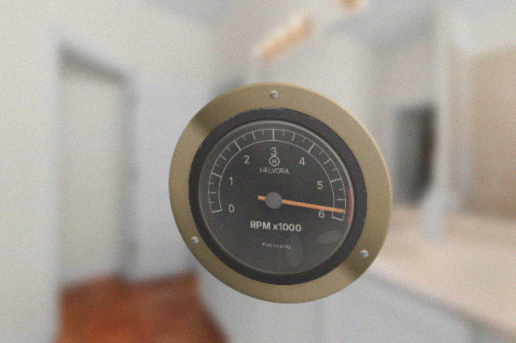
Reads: 5750; rpm
